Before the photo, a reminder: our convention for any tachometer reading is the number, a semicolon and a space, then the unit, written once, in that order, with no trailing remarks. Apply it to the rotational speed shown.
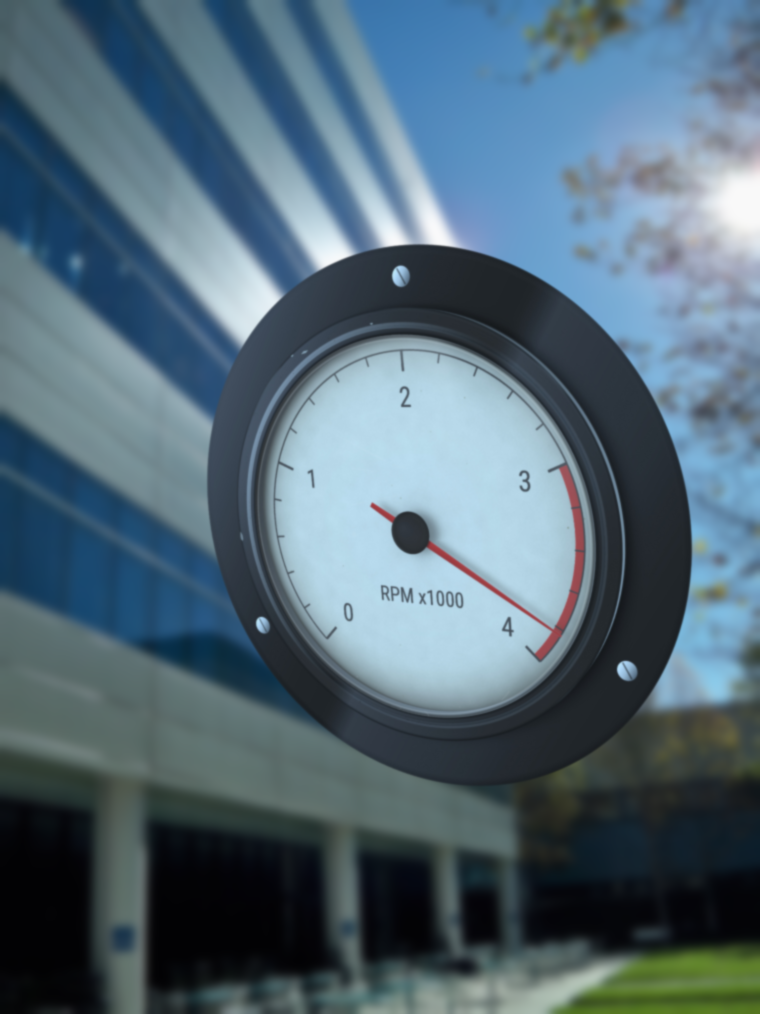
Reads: 3800; rpm
